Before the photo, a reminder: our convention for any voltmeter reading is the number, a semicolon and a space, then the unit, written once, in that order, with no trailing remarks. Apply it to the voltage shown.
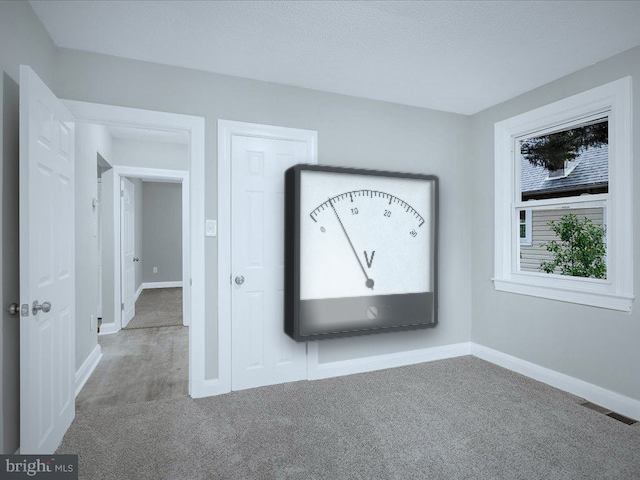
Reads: 5; V
